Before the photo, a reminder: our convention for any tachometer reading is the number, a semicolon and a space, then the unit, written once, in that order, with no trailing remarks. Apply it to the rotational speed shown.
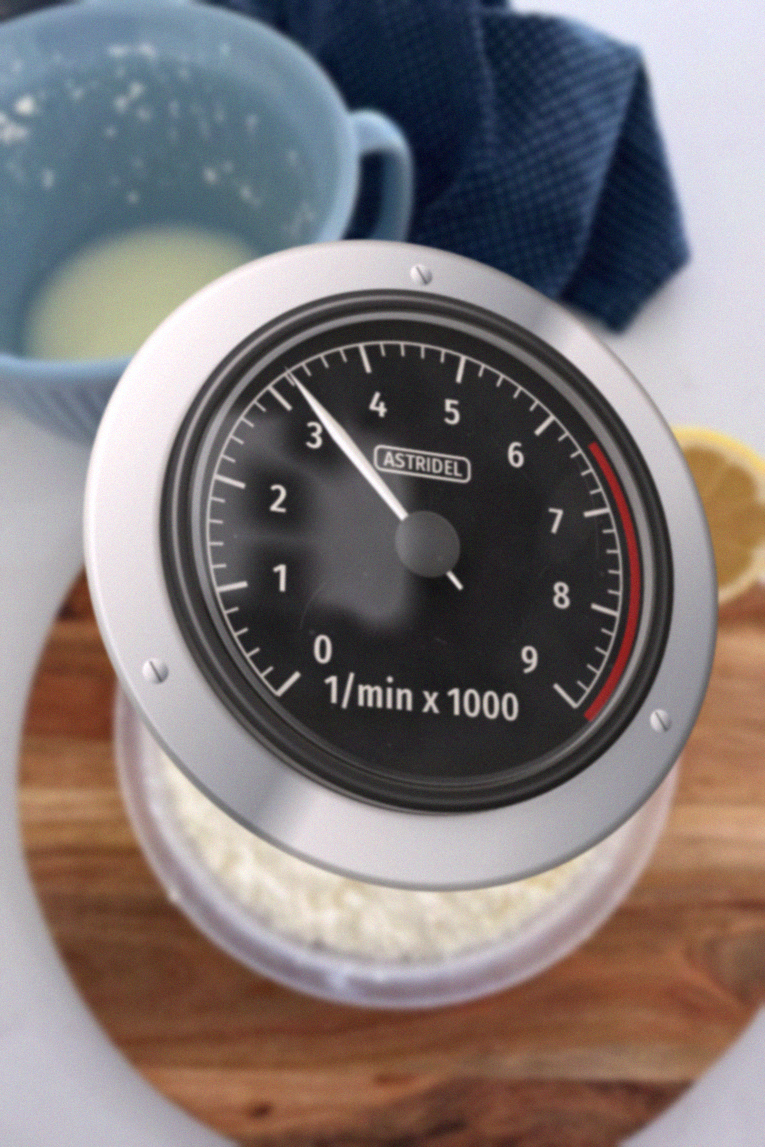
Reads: 3200; rpm
